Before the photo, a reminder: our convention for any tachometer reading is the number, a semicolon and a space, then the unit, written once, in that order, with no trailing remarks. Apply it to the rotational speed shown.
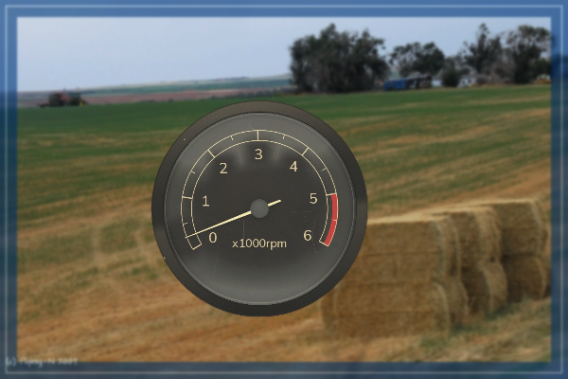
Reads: 250; rpm
